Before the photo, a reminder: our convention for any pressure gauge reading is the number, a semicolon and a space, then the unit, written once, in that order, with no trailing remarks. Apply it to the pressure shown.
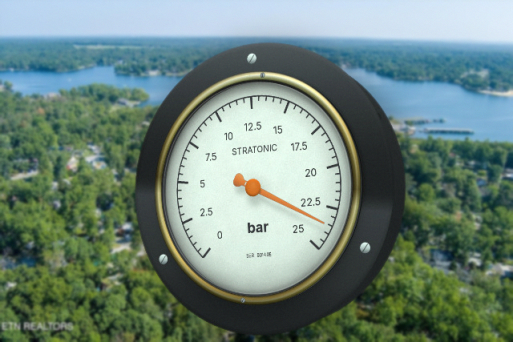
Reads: 23.5; bar
